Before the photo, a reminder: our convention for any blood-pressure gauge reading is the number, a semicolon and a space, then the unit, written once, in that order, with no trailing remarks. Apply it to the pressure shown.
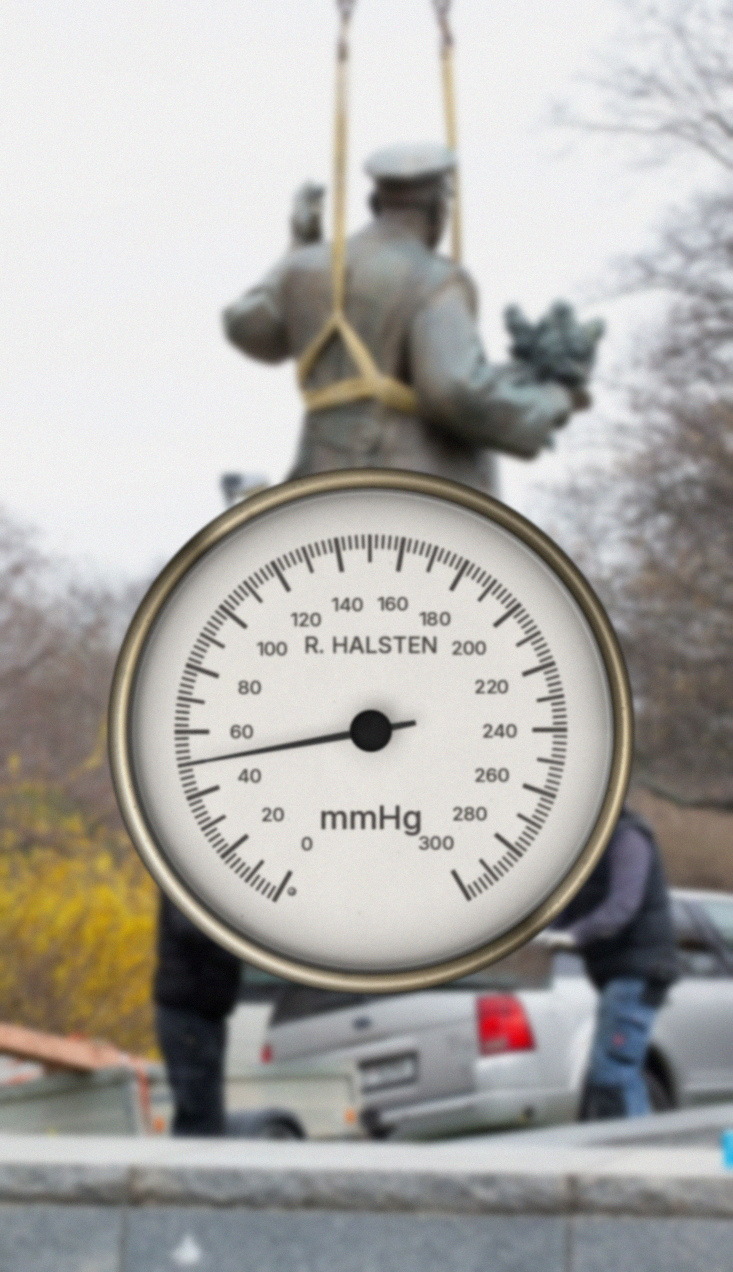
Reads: 50; mmHg
